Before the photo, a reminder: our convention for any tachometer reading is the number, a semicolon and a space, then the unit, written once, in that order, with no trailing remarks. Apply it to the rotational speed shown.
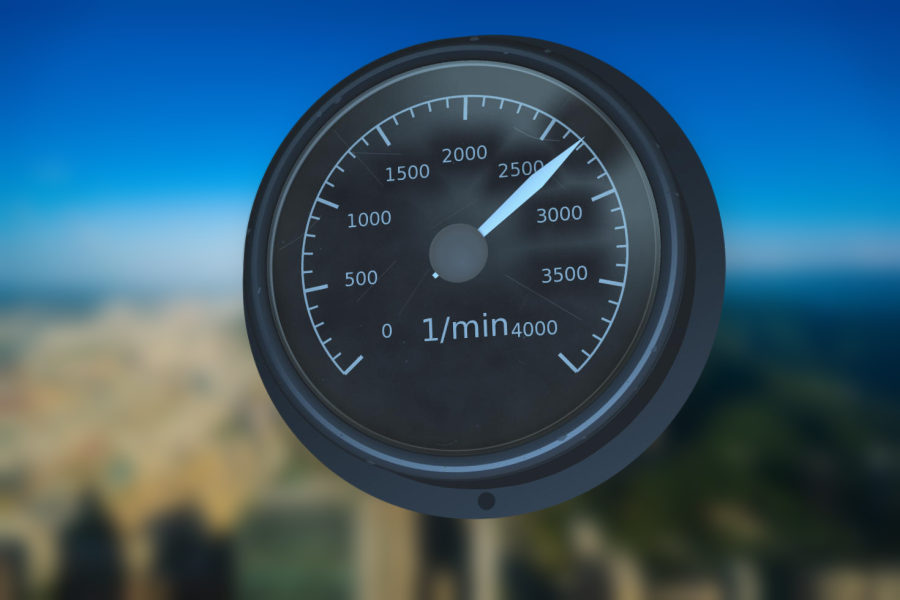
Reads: 2700; rpm
